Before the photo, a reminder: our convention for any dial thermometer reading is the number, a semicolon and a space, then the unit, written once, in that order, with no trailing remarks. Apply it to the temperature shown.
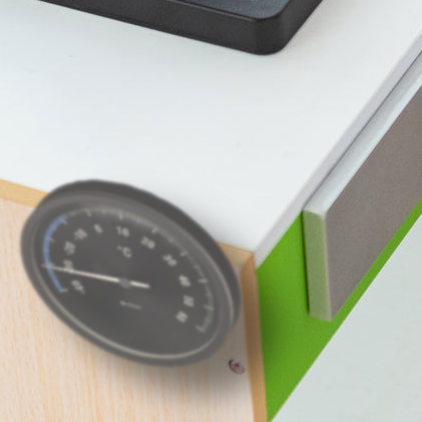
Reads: -30; °C
